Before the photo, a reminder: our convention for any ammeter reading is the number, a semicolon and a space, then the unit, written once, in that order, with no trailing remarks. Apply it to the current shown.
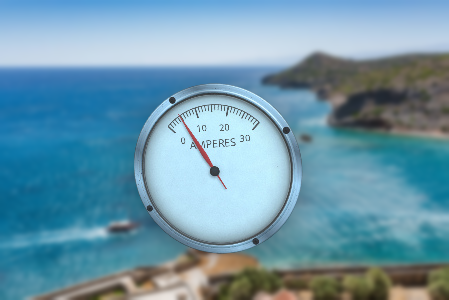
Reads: 5; A
